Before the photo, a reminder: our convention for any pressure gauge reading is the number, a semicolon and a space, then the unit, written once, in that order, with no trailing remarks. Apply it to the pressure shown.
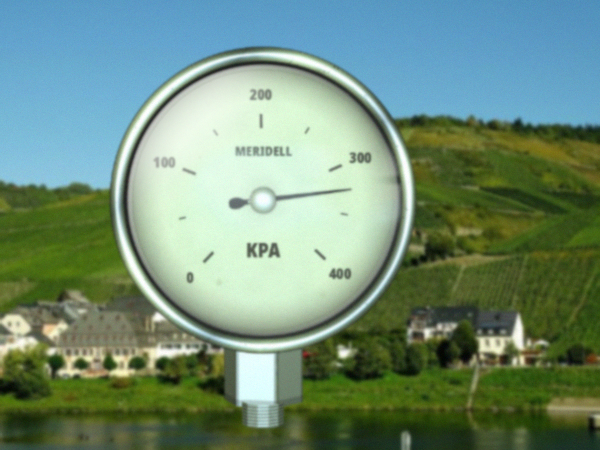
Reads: 325; kPa
